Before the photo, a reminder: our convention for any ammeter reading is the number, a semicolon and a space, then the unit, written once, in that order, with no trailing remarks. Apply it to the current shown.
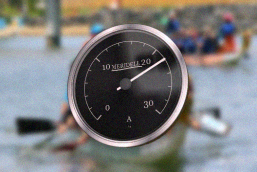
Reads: 22; A
